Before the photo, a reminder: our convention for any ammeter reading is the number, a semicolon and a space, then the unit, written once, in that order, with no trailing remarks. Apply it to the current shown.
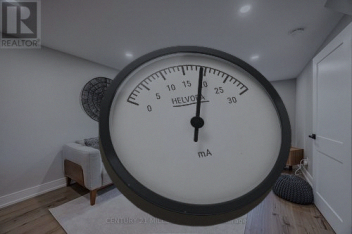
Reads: 19; mA
